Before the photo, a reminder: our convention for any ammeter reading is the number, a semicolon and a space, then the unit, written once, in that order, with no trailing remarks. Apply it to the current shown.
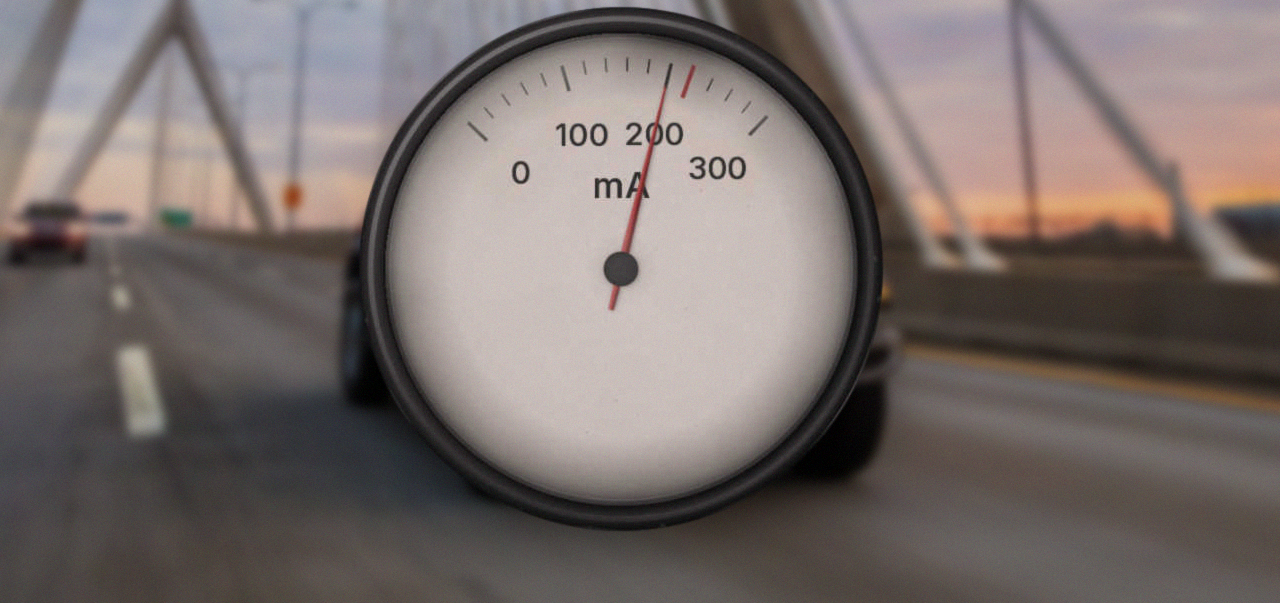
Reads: 200; mA
